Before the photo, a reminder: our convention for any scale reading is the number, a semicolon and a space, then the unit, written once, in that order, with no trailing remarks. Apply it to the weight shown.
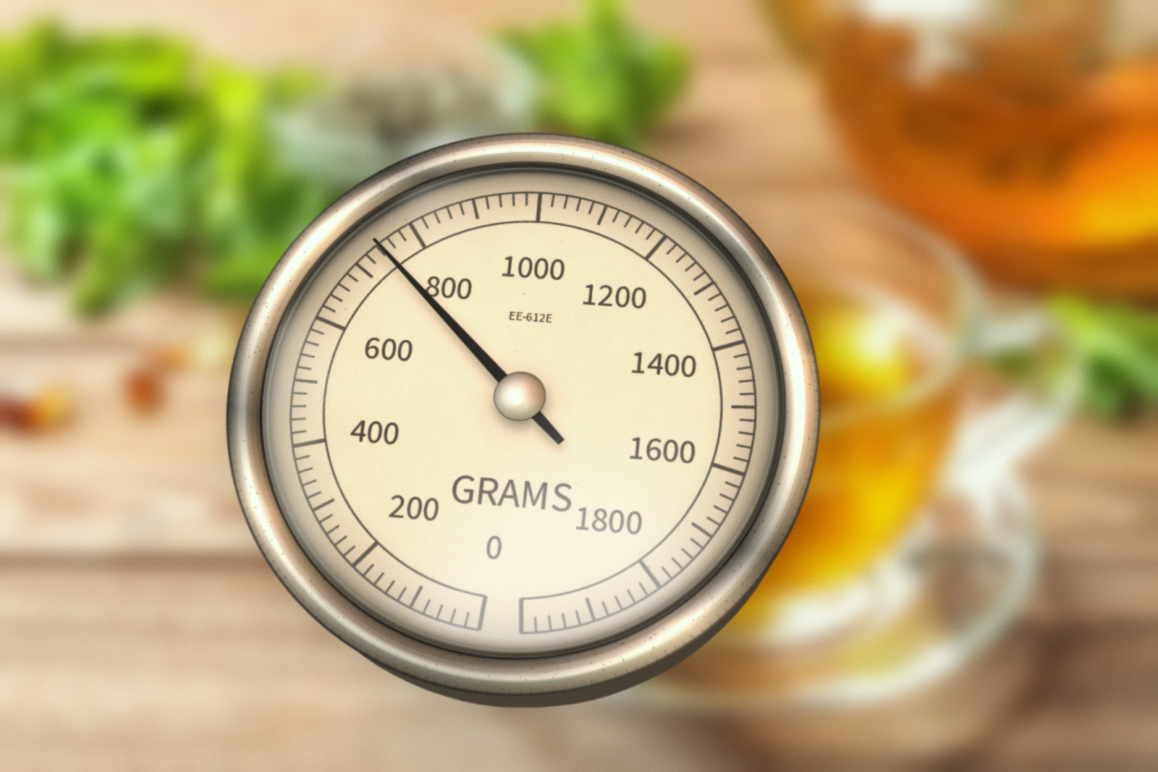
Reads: 740; g
